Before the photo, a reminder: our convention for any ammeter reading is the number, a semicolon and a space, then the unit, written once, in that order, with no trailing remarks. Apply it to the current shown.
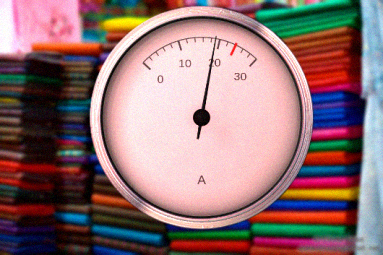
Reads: 19; A
